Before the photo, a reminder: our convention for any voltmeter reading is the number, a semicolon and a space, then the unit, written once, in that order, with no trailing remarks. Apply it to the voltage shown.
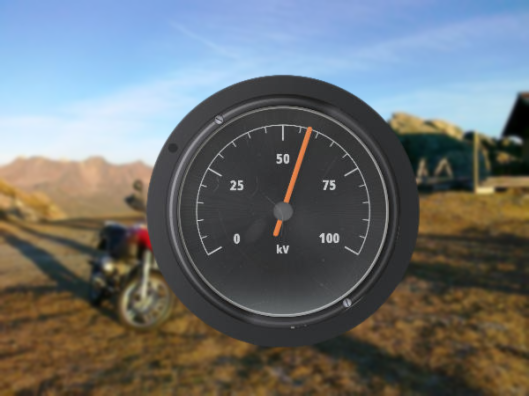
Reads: 57.5; kV
